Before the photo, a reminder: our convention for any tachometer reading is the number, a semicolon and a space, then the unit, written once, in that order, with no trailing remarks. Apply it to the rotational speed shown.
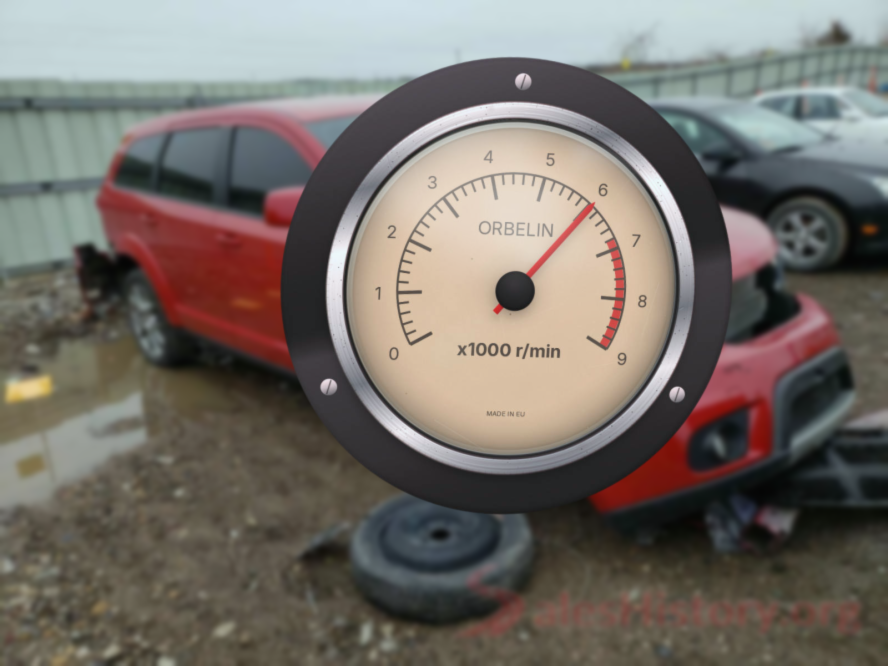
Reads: 6000; rpm
